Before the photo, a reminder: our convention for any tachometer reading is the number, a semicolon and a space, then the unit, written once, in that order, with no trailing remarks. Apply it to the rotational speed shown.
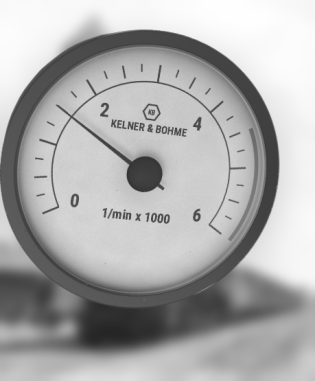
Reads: 1500; rpm
